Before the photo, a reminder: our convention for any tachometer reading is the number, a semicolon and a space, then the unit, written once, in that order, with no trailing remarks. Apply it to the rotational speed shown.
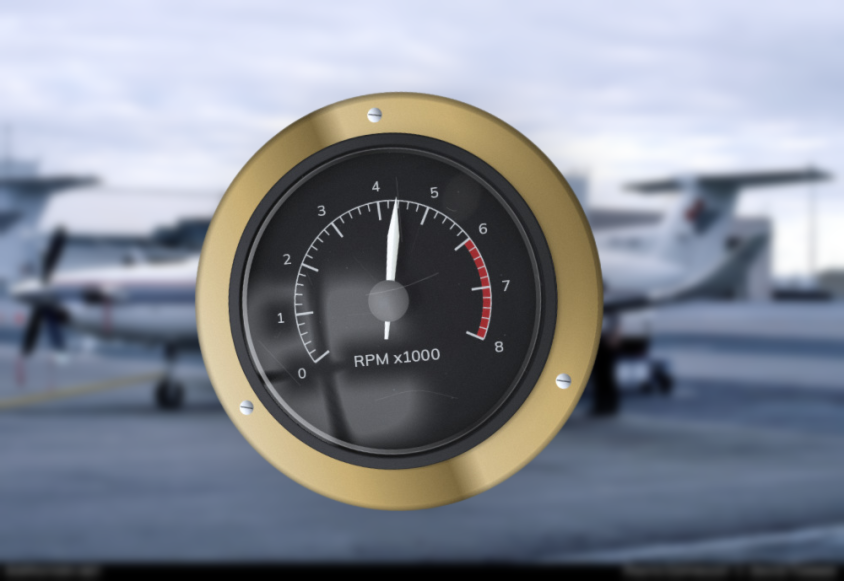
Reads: 4400; rpm
